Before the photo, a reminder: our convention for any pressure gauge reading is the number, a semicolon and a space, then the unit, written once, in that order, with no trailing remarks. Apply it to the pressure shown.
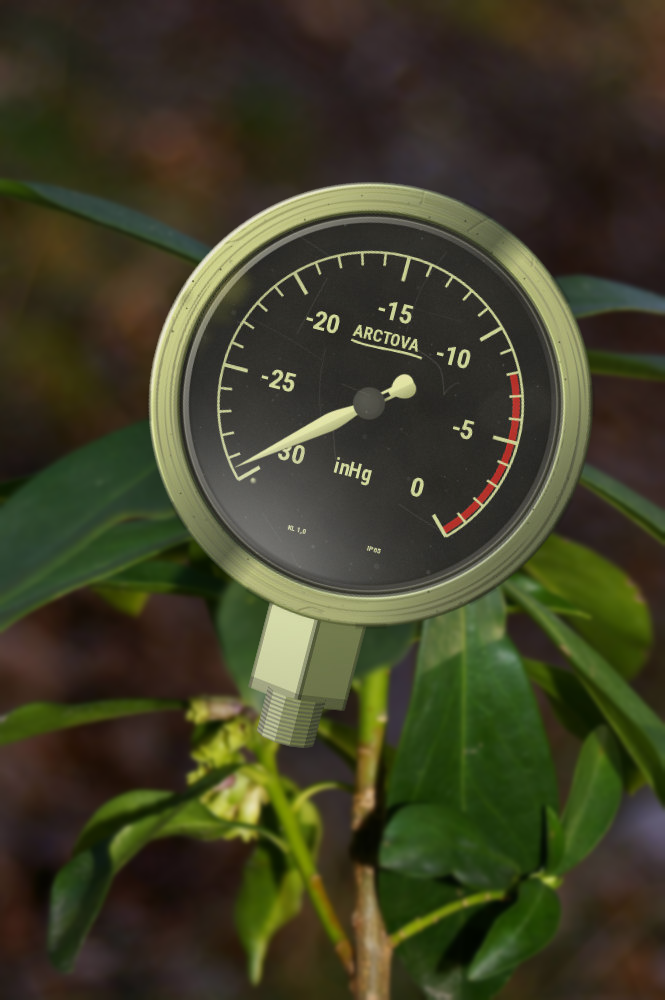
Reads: -29.5; inHg
